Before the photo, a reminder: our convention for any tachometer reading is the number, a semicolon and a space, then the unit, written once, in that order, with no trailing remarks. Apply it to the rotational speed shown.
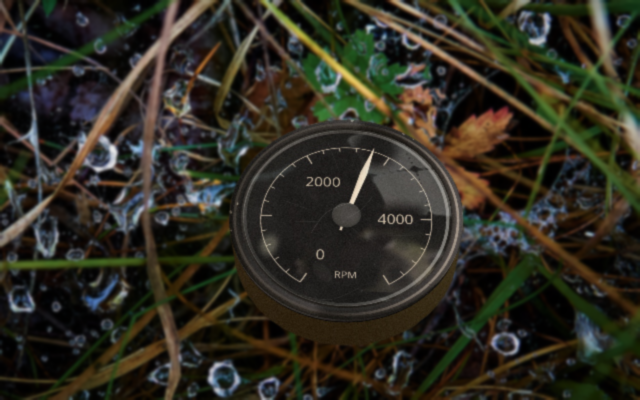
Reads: 2800; rpm
